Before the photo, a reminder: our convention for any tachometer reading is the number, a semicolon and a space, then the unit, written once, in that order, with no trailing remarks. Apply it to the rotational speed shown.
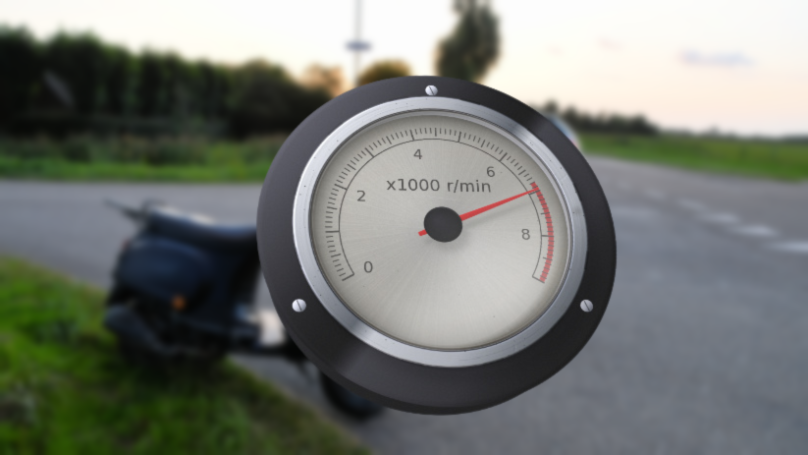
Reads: 7000; rpm
